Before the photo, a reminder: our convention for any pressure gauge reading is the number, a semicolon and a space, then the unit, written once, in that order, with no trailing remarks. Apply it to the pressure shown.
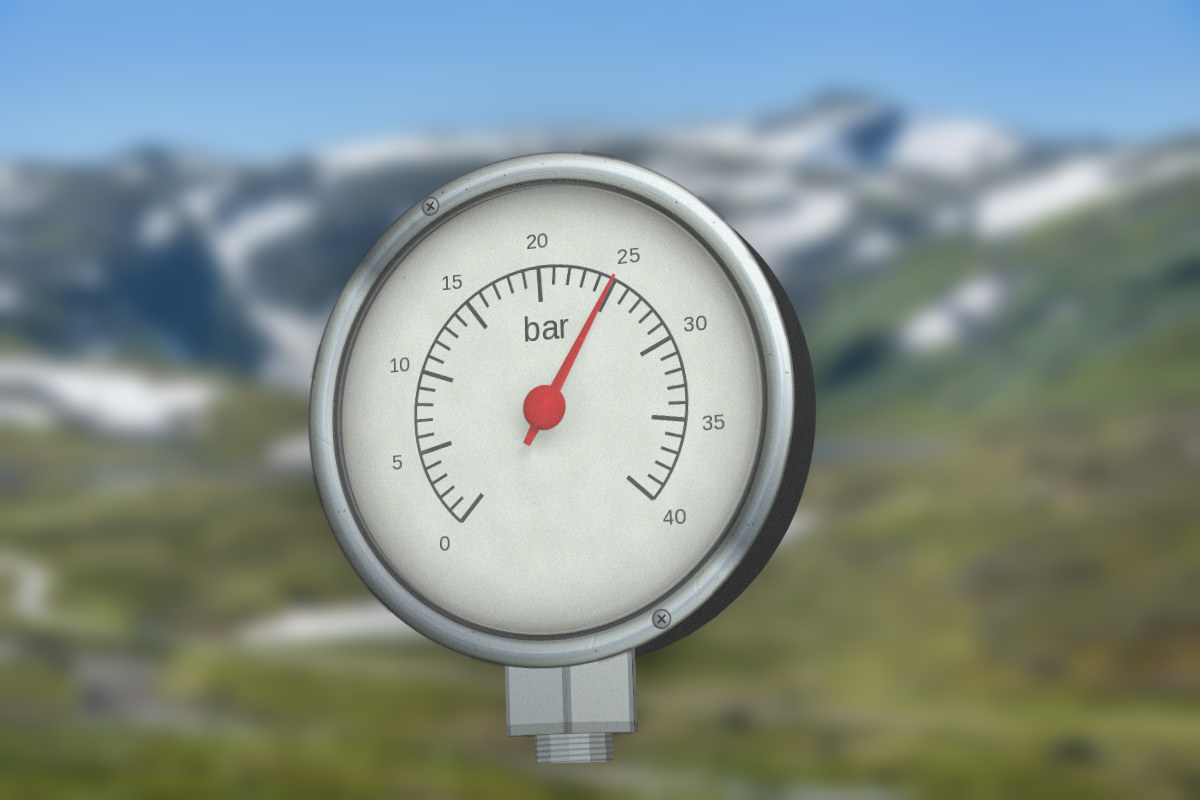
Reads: 25; bar
